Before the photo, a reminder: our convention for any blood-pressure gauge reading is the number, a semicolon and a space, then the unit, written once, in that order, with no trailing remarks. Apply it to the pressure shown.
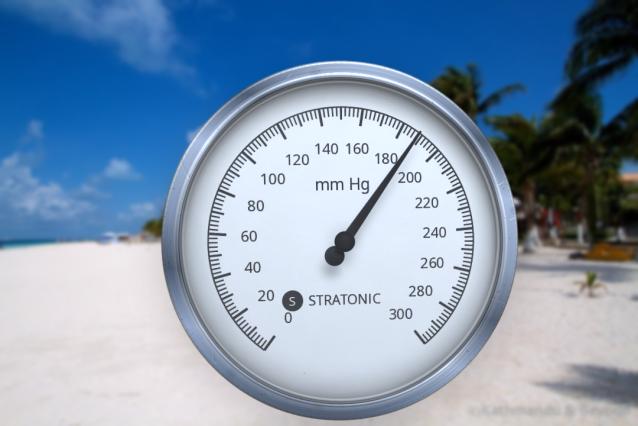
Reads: 188; mmHg
